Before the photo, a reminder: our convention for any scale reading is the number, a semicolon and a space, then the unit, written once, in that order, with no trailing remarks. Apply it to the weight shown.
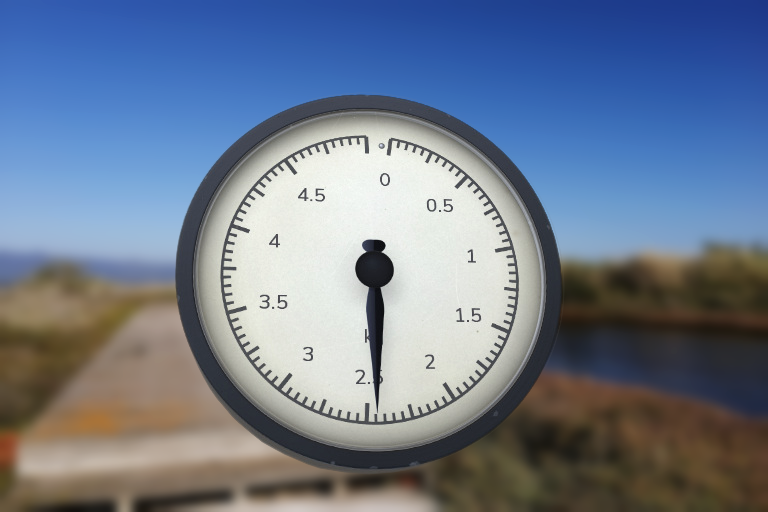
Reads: 2.45; kg
